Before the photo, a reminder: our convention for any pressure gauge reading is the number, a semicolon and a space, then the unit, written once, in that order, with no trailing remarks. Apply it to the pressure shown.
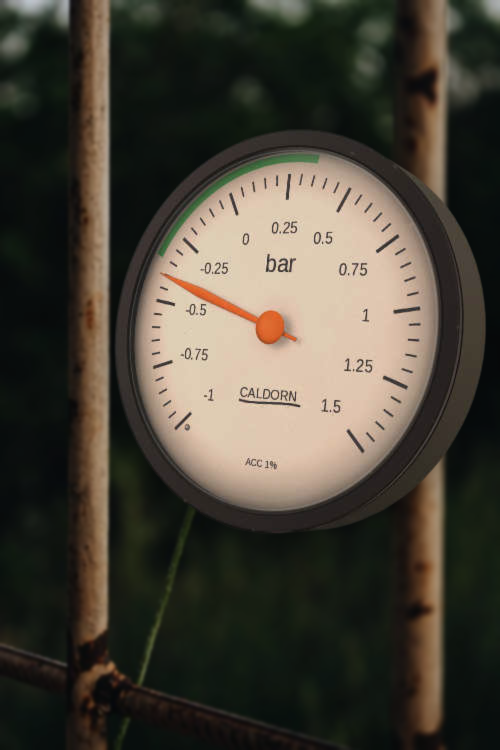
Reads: -0.4; bar
